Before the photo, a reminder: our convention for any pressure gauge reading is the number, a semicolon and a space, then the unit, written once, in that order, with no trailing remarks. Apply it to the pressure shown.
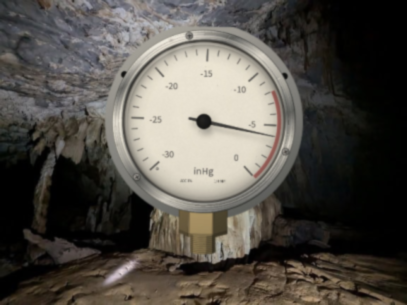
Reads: -4; inHg
